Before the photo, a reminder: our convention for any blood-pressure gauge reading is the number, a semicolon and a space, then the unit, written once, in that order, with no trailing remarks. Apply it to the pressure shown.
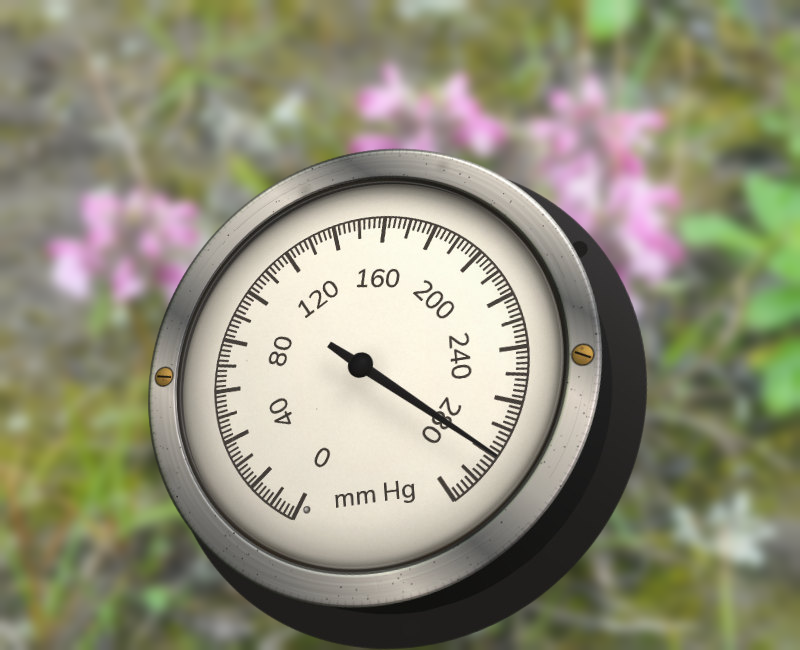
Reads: 280; mmHg
